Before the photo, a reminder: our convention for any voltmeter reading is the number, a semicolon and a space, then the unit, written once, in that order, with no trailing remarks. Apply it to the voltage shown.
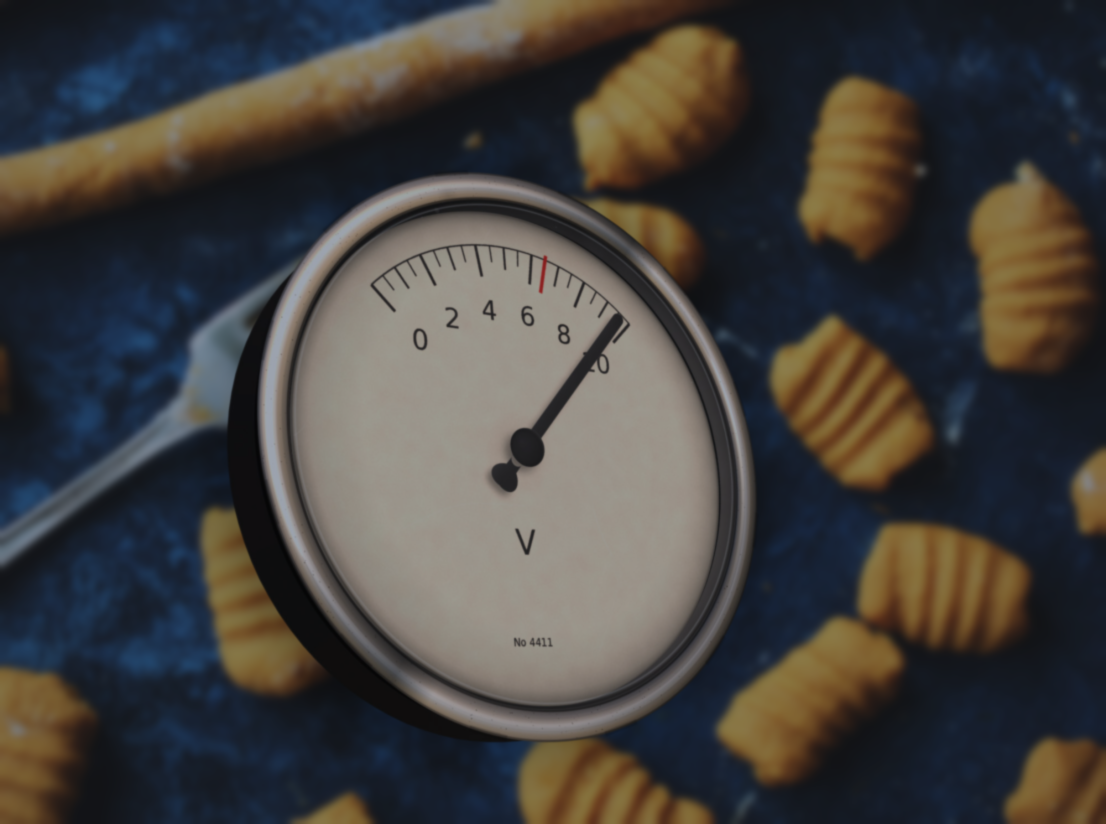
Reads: 9.5; V
